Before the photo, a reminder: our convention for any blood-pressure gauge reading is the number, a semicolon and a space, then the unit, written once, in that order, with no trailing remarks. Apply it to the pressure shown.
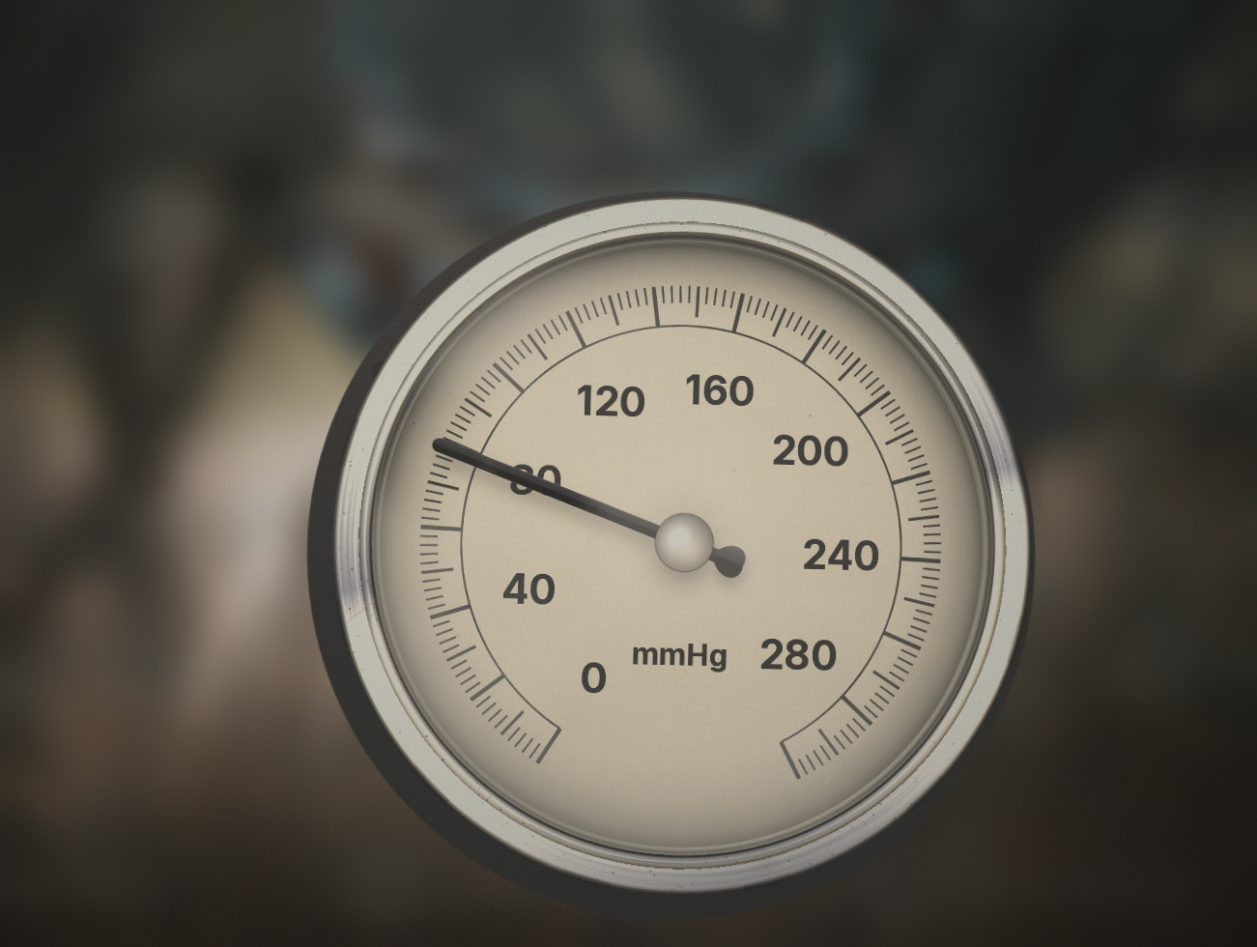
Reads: 78; mmHg
